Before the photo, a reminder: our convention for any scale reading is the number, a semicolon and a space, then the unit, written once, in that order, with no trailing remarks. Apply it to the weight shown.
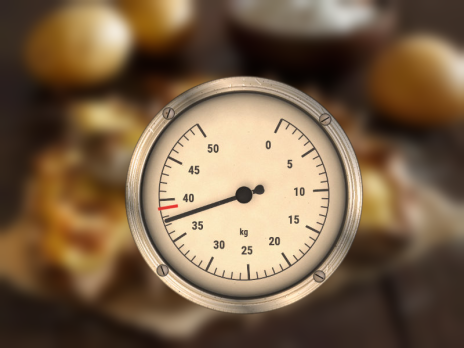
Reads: 37.5; kg
